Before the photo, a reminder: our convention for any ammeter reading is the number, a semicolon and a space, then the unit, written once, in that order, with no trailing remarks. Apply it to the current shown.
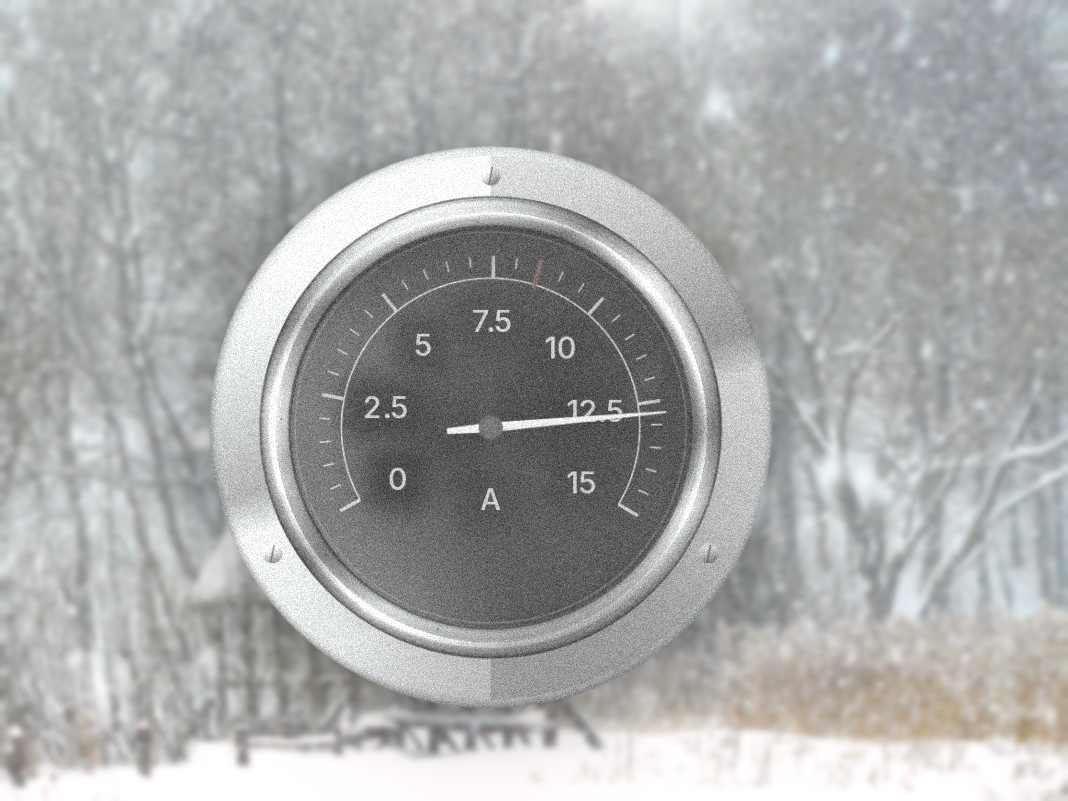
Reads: 12.75; A
